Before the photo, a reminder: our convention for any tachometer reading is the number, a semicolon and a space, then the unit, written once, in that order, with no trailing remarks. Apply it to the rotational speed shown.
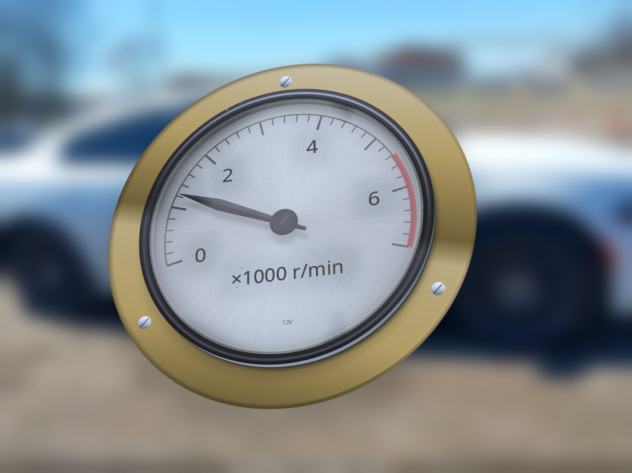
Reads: 1200; rpm
